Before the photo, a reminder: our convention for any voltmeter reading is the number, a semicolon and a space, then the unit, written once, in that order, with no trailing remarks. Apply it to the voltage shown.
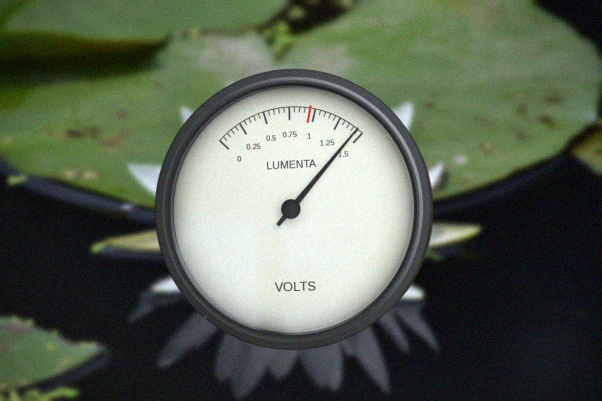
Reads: 1.45; V
